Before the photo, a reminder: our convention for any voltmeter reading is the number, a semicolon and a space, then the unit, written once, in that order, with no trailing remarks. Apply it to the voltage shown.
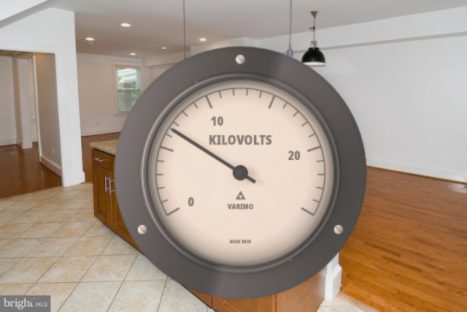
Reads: 6.5; kV
